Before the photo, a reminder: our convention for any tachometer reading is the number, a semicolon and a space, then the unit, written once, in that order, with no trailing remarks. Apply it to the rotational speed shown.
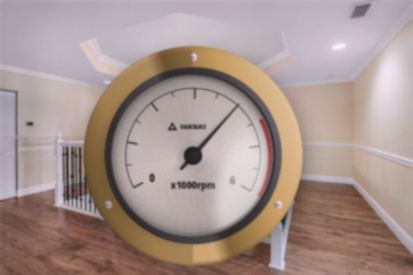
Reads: 4000; rpm
